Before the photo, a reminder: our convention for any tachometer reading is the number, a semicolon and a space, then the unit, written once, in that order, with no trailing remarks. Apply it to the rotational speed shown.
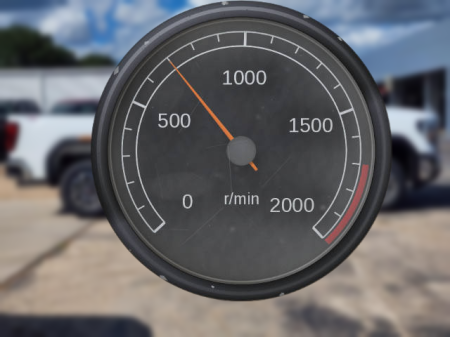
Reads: 700; rpm
